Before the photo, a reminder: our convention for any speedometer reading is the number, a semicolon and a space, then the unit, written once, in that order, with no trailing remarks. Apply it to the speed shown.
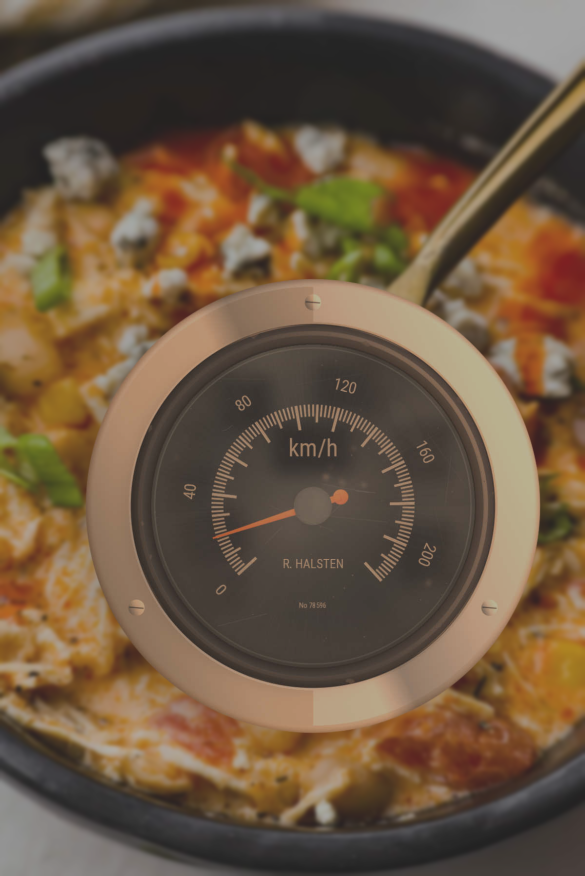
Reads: 20; km/h
